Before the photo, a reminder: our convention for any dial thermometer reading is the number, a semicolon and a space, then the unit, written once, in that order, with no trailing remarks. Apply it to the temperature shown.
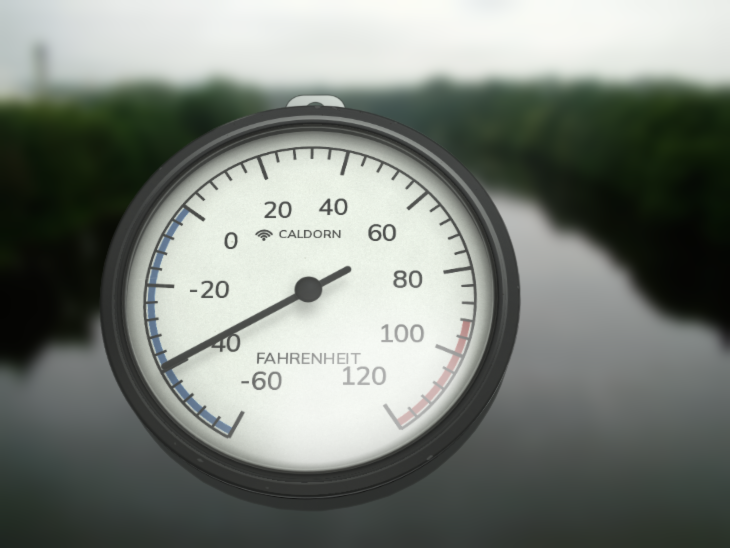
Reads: -40; °F
